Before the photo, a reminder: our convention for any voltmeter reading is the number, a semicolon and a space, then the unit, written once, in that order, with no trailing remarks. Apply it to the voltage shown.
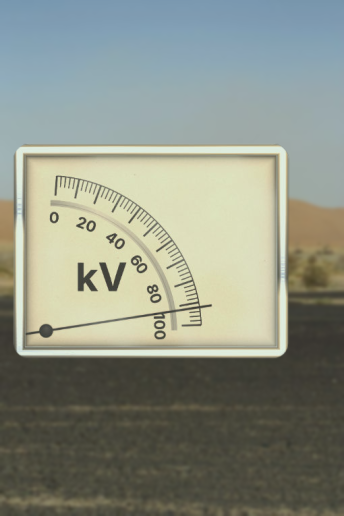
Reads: 92; kV
